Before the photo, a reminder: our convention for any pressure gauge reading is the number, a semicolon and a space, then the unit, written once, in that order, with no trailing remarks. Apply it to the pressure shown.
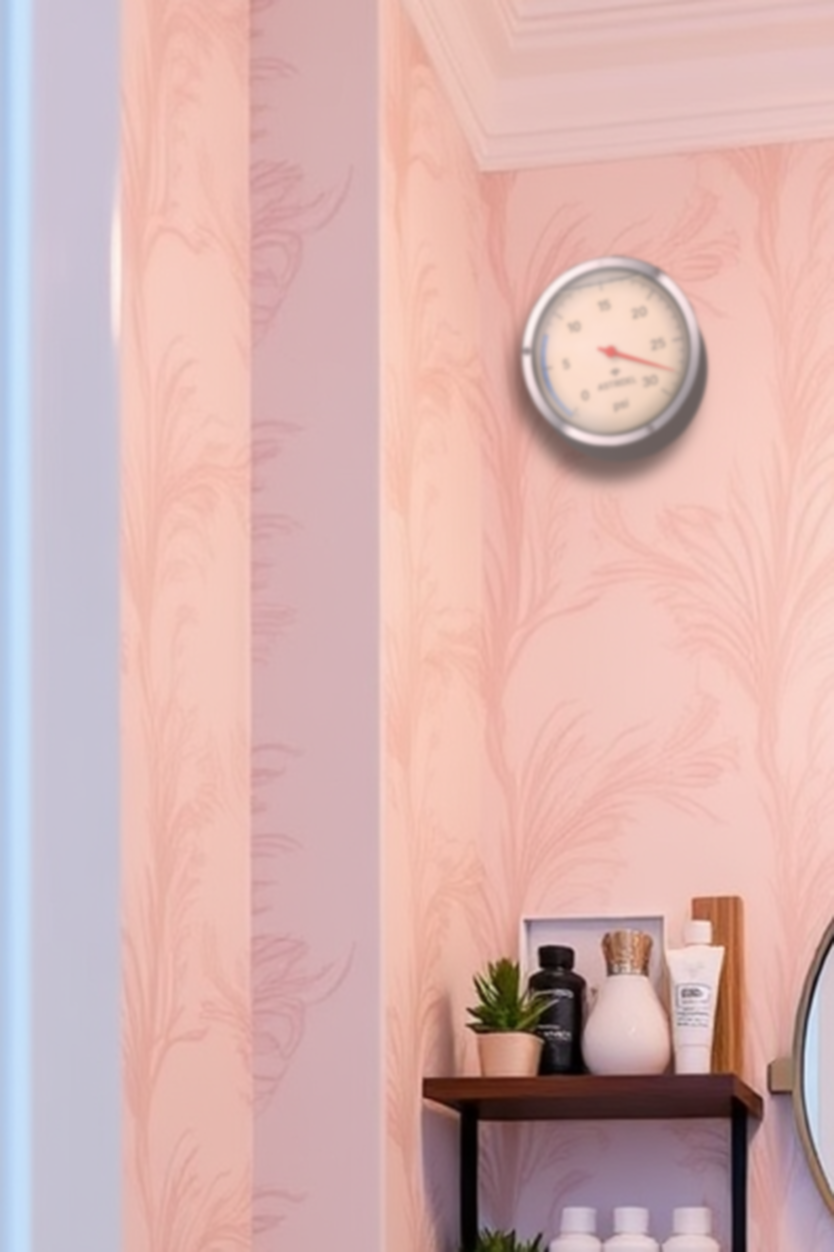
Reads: 28; psi
